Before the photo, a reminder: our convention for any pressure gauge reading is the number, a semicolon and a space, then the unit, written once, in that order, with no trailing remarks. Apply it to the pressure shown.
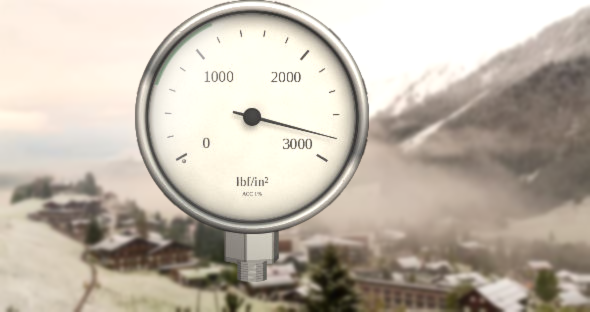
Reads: 2800; psi
